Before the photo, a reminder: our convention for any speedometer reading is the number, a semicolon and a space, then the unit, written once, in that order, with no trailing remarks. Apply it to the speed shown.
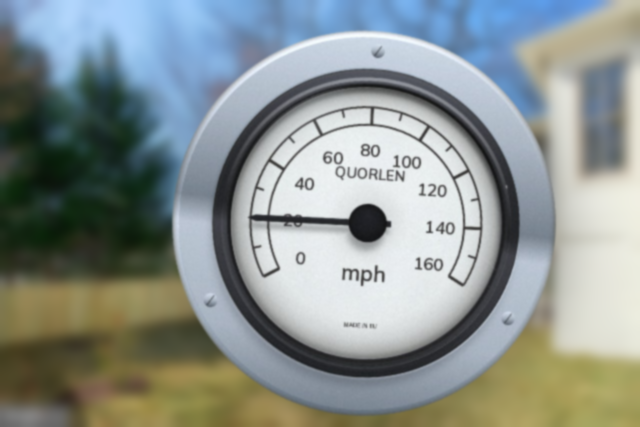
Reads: 20; mph
